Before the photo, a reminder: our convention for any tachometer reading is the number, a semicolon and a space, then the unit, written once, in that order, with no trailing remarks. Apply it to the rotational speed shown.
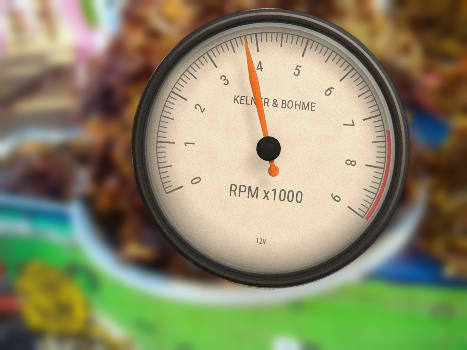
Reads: 3800; rpm
